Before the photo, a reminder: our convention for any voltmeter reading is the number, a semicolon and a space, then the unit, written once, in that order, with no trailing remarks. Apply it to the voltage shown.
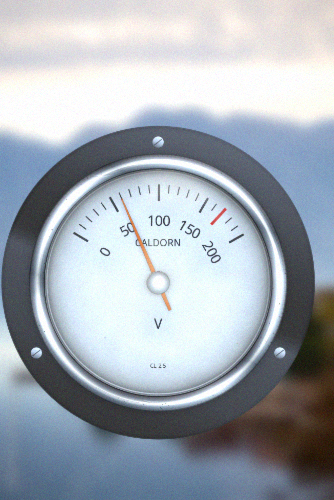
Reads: 60; V
